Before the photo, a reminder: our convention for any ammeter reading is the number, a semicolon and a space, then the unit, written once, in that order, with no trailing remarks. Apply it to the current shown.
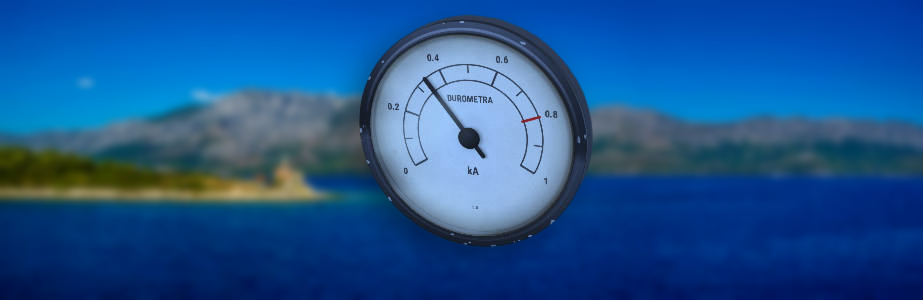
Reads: 0.35; kA
